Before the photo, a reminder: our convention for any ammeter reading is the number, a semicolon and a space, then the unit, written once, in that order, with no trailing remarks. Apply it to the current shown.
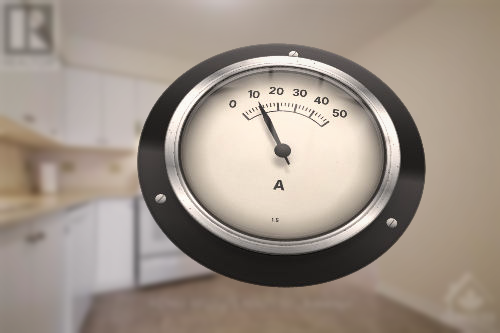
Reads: 10; A
